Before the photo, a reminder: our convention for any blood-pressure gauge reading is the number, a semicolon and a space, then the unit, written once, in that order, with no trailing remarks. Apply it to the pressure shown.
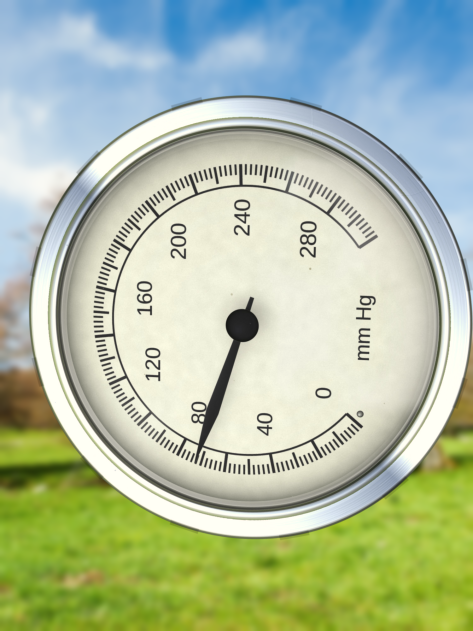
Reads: 72; mmHg
